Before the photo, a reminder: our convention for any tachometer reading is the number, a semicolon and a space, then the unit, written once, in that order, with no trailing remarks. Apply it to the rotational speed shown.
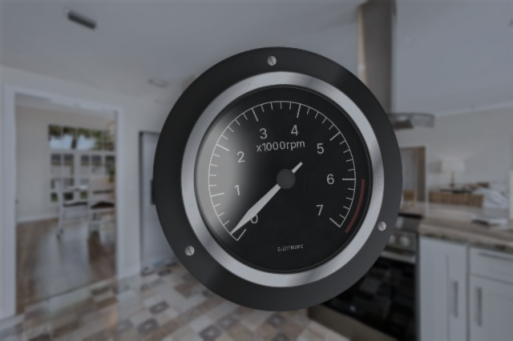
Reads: 200; rpm
